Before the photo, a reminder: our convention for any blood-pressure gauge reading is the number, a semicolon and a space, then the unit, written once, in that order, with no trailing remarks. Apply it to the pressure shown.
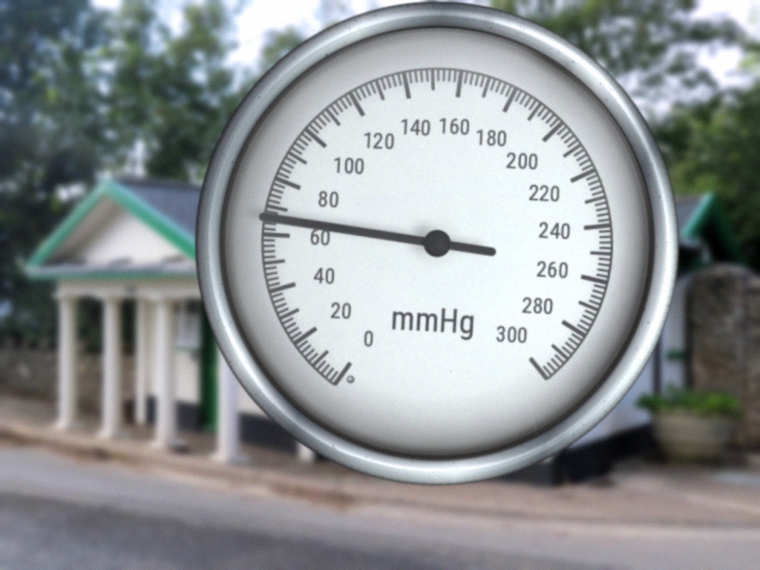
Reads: 66; mmHg
